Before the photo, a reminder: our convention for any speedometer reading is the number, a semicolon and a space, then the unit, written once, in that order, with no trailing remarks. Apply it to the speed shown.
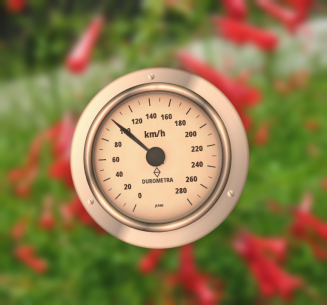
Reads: 100; km/h
